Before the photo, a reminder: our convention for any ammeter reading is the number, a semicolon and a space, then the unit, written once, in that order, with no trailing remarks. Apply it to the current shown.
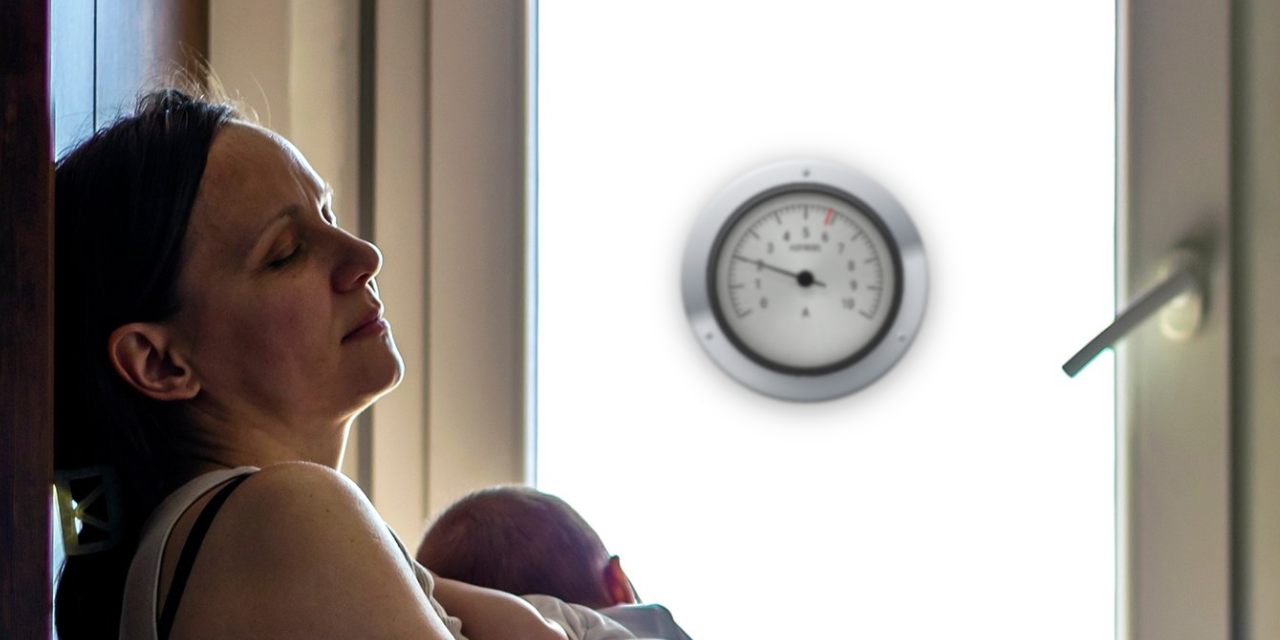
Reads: 2; A
